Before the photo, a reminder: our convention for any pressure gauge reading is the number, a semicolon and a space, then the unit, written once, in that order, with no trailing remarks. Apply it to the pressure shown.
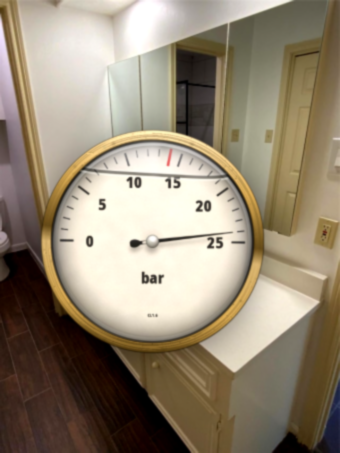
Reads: 24; bar
